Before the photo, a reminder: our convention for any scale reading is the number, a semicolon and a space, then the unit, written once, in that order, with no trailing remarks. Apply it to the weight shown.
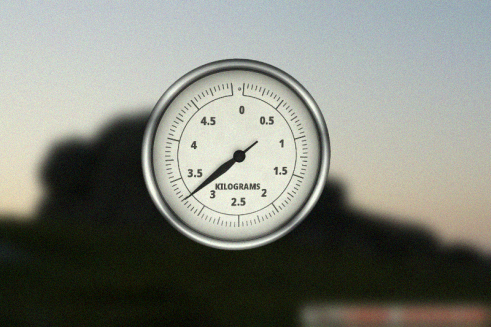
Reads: 3.25; kg
